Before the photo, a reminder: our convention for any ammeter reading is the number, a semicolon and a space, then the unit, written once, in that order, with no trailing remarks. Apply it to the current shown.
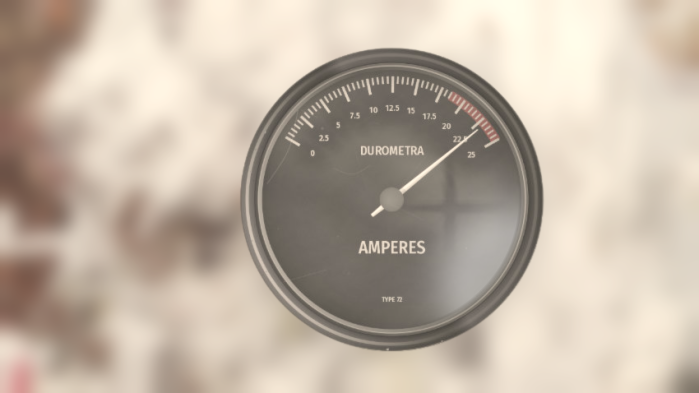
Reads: 23; A
